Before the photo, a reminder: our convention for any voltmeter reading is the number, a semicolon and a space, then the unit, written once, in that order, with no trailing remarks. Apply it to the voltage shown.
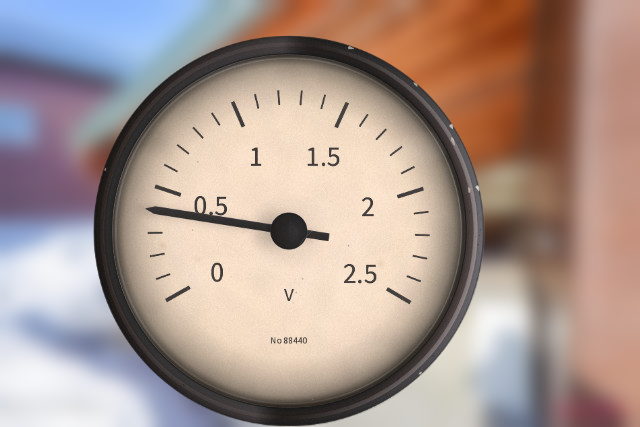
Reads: 0.4; V
